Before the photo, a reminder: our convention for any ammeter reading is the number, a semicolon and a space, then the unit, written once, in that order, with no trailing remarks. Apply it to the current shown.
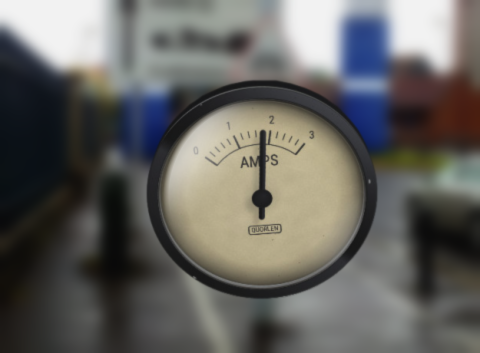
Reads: 1.8; A
